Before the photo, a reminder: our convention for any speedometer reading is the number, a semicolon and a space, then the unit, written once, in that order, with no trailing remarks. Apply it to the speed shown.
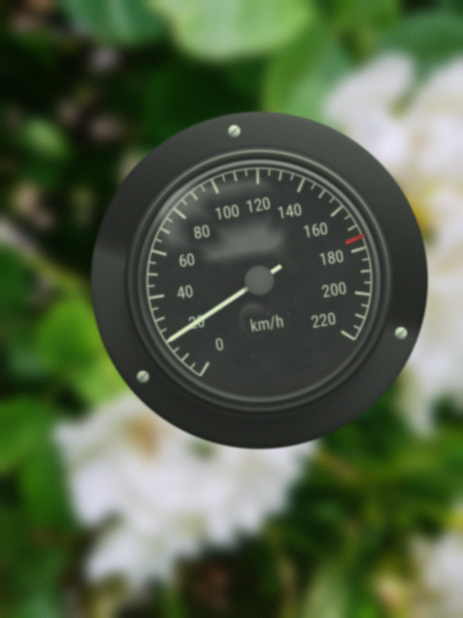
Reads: 20; km/h
